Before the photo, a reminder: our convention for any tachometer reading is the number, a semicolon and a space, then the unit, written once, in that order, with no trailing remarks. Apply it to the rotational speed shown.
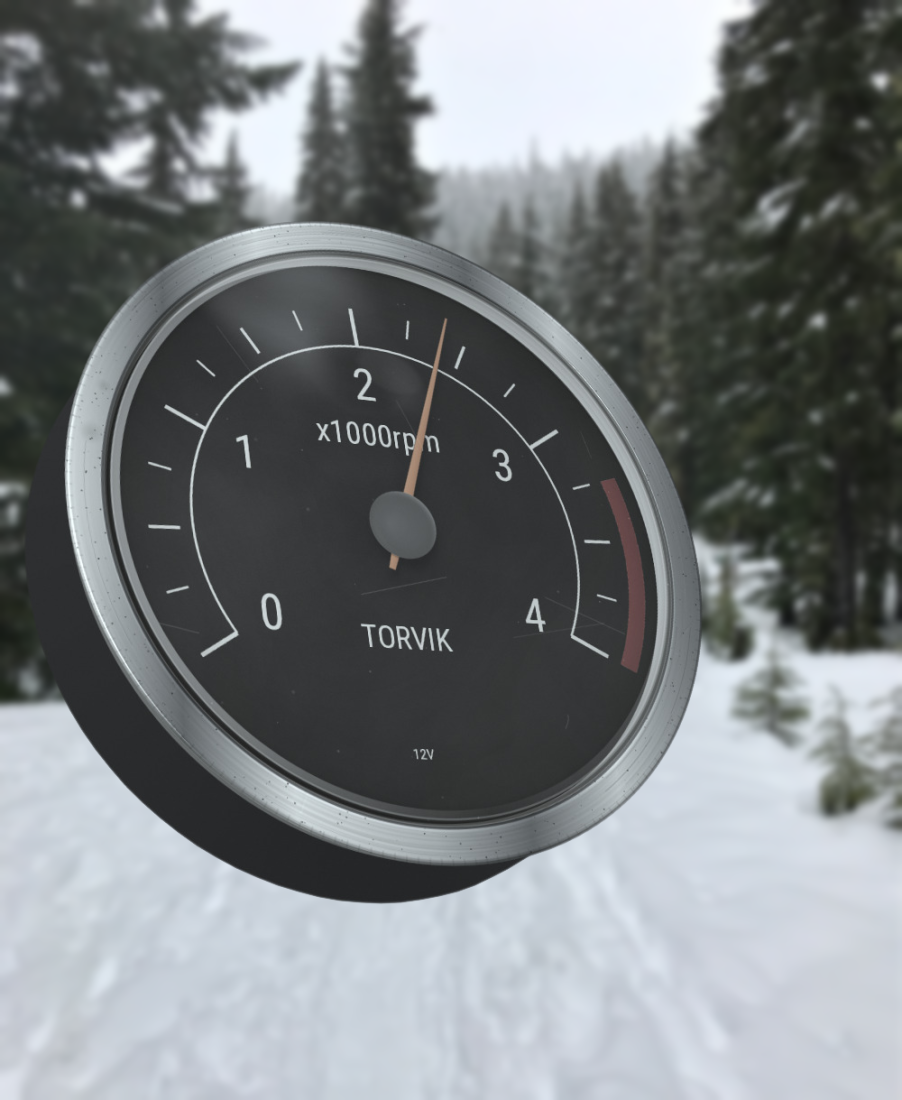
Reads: 2375; rpm
